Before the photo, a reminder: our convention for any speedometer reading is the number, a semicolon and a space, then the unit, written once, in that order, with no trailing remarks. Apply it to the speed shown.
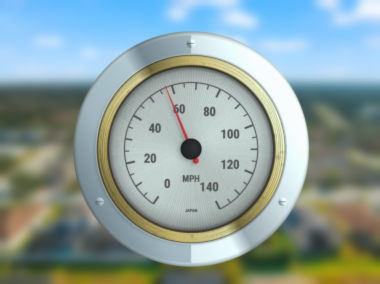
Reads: 57.5; mph
